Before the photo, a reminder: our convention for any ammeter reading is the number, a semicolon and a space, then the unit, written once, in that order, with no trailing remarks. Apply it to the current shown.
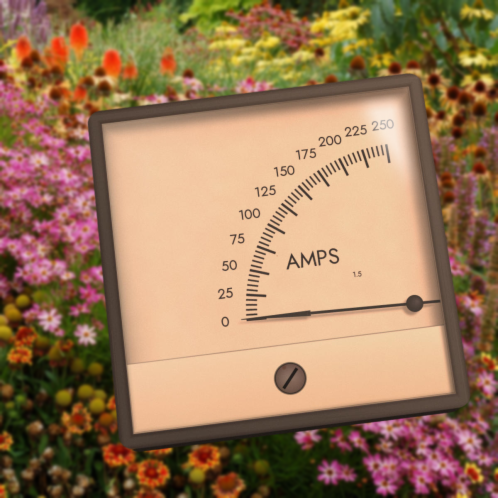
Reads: 0; A
